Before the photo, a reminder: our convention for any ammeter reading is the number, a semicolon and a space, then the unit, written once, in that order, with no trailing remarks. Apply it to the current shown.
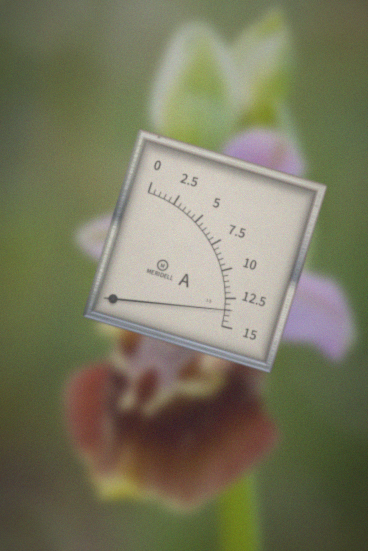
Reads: 13.5; A
